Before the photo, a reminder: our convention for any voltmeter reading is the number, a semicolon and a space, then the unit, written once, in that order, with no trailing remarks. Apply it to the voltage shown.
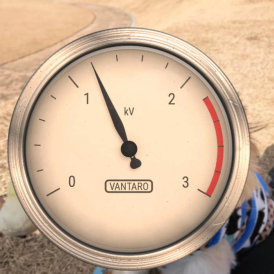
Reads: 1.2; kV
